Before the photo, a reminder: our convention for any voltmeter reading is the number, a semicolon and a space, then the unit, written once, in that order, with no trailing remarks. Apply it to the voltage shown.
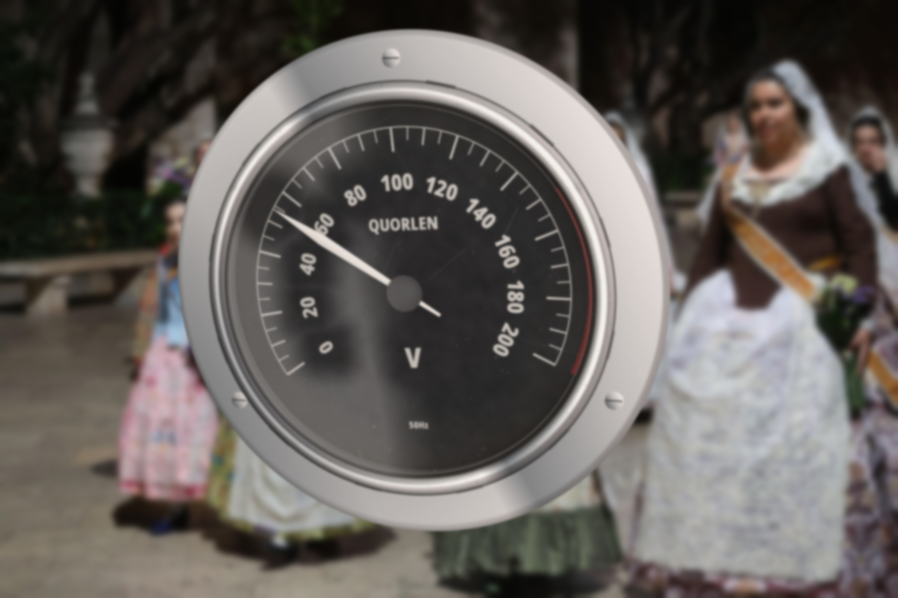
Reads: 55; V
